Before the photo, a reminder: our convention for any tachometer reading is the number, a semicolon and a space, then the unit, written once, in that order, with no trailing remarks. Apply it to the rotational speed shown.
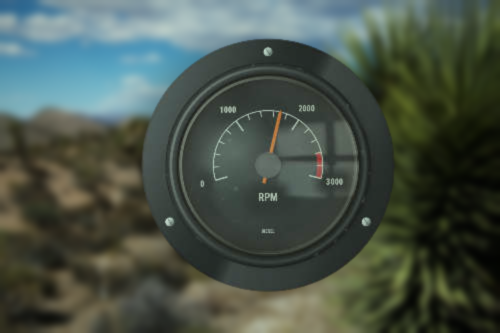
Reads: 1700; rpm
